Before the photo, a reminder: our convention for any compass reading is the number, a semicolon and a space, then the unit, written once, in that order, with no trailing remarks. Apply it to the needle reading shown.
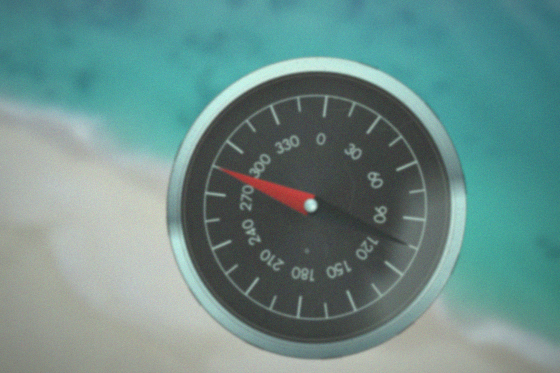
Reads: 285; °
